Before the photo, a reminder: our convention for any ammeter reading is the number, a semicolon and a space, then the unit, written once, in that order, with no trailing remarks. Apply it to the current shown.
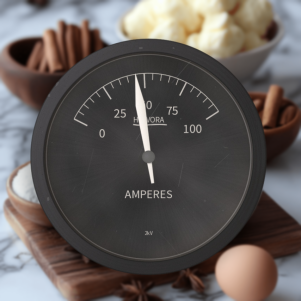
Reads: 45; A
